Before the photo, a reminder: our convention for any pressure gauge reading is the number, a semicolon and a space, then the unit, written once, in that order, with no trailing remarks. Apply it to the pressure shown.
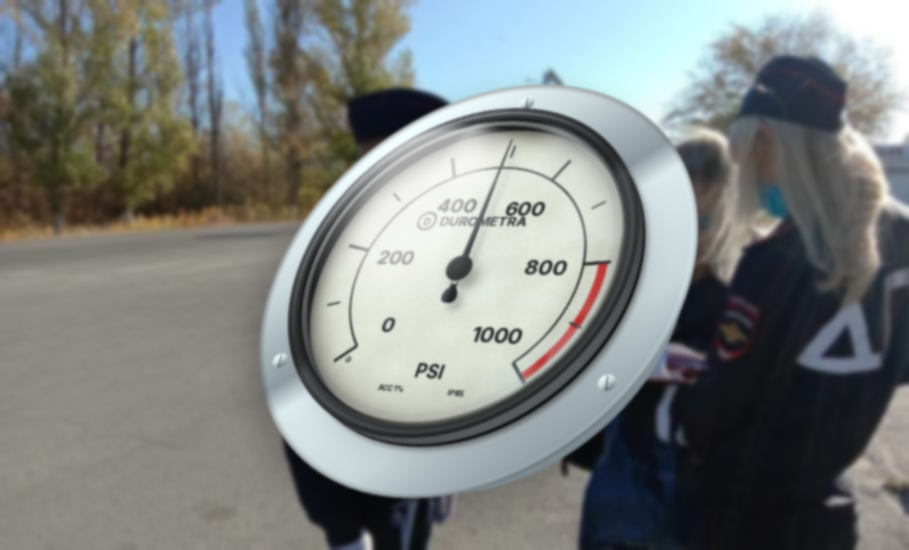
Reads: 500; psi
